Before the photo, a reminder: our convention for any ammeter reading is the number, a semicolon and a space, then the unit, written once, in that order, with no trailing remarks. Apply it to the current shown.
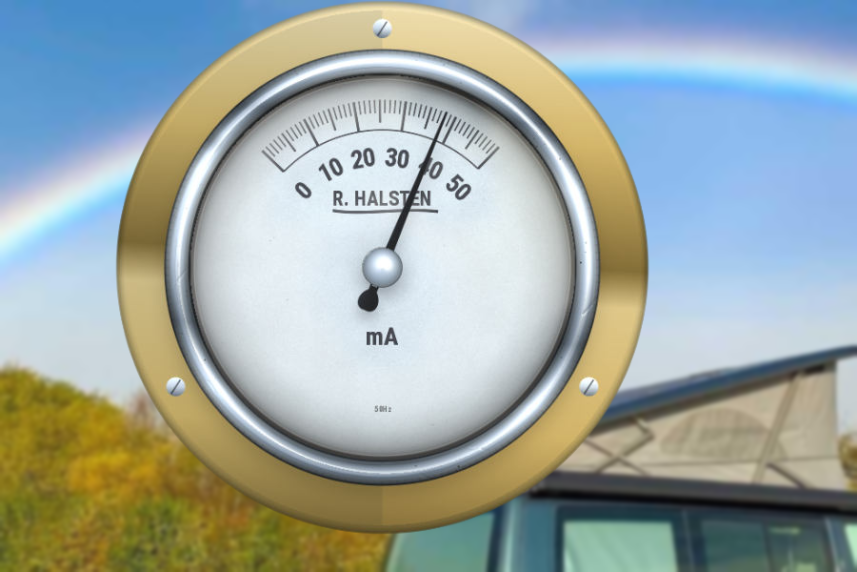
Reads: 38; mA
